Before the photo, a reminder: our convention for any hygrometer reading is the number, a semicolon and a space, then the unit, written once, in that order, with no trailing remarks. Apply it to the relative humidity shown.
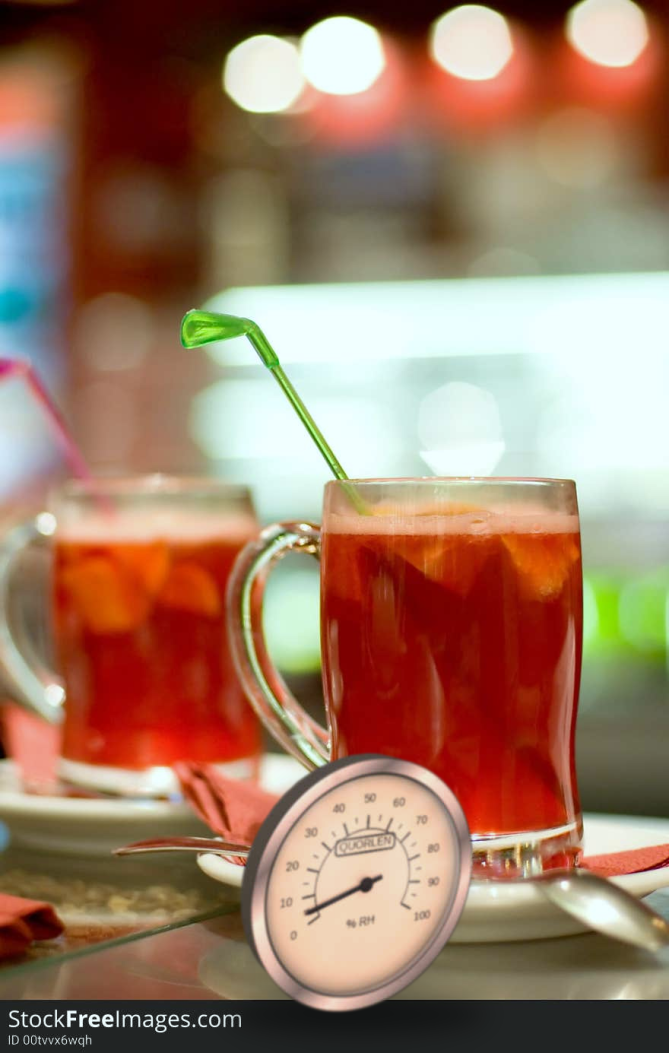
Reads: 5; %
